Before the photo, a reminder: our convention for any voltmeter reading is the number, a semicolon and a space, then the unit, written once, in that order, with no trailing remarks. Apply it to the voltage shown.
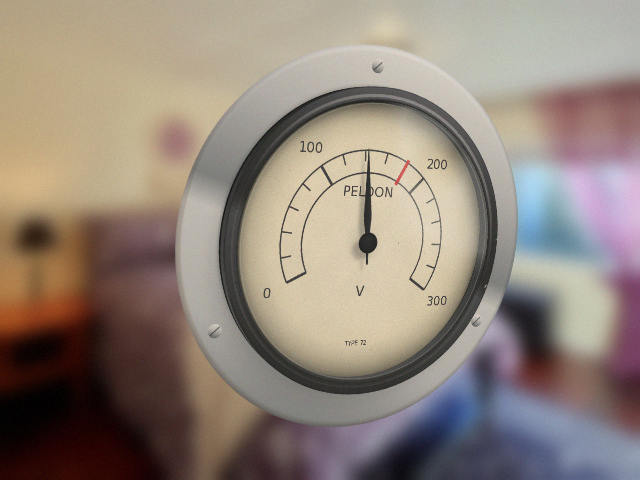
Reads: 140; V
